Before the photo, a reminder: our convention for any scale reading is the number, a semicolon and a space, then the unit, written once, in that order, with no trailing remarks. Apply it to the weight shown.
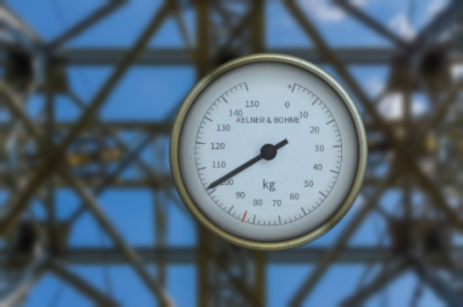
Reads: 102; kg
